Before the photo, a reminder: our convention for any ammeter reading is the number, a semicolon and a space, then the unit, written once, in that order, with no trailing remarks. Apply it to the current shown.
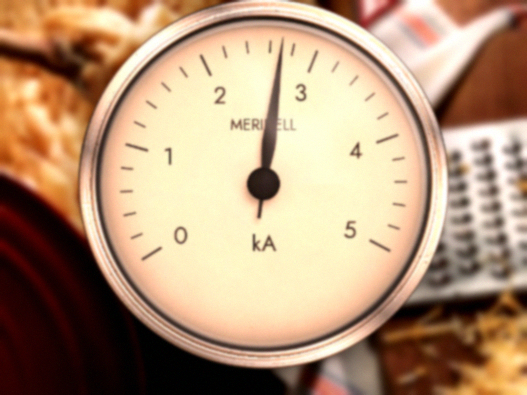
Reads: 2.7; kA
